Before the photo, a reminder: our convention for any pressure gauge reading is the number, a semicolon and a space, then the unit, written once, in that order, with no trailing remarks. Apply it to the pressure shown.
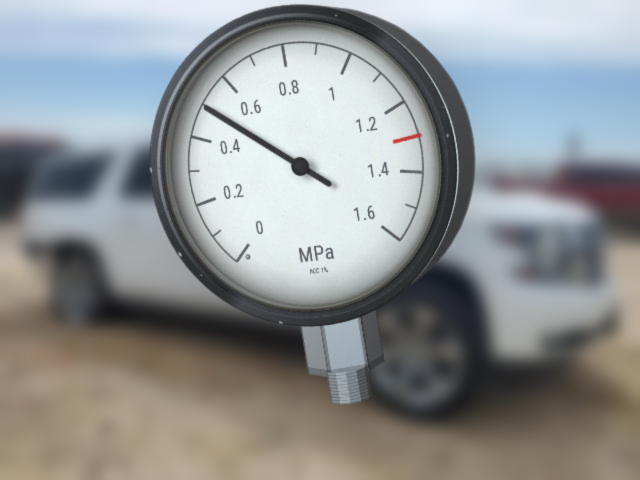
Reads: 0.5; MPa
